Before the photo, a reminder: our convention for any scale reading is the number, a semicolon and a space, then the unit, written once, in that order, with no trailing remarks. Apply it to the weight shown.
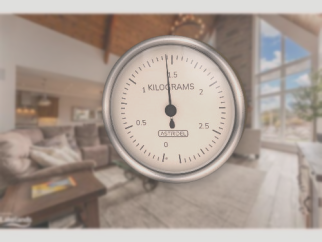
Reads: 1.45; kg
